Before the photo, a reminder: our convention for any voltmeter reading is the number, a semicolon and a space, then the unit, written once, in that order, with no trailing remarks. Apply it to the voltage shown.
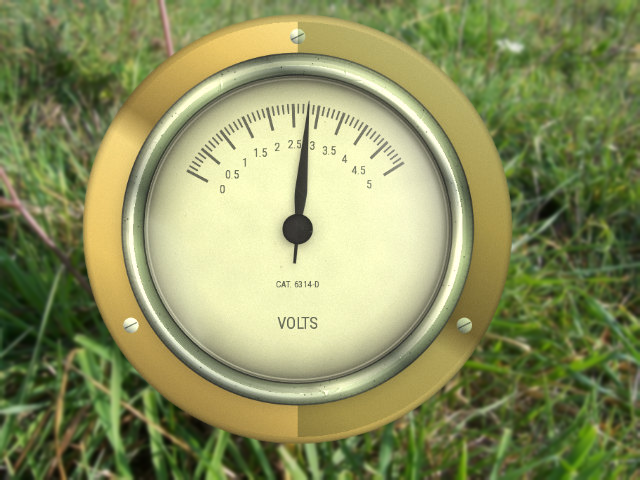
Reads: 2.8; V
